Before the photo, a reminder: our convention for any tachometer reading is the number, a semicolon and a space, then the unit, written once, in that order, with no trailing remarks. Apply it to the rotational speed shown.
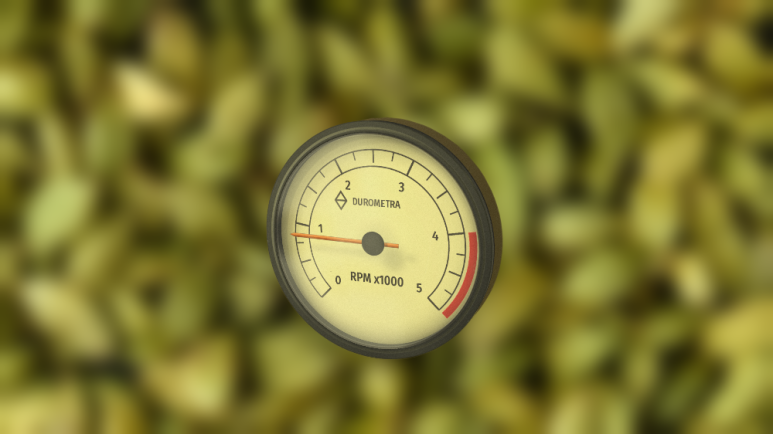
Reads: 875; rpm
